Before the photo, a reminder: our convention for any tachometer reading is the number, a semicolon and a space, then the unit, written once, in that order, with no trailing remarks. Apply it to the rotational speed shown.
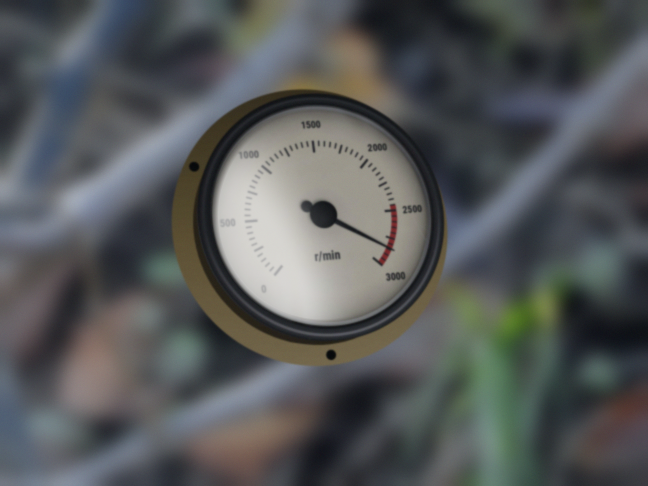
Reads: 2850; rpm
